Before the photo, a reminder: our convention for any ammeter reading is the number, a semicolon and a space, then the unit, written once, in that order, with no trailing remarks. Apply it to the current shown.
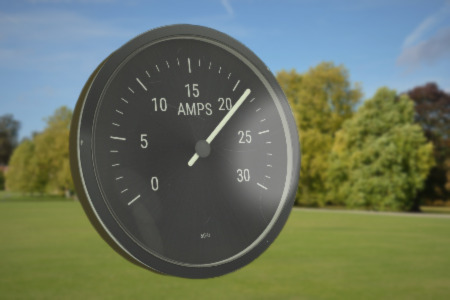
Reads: 21; A
